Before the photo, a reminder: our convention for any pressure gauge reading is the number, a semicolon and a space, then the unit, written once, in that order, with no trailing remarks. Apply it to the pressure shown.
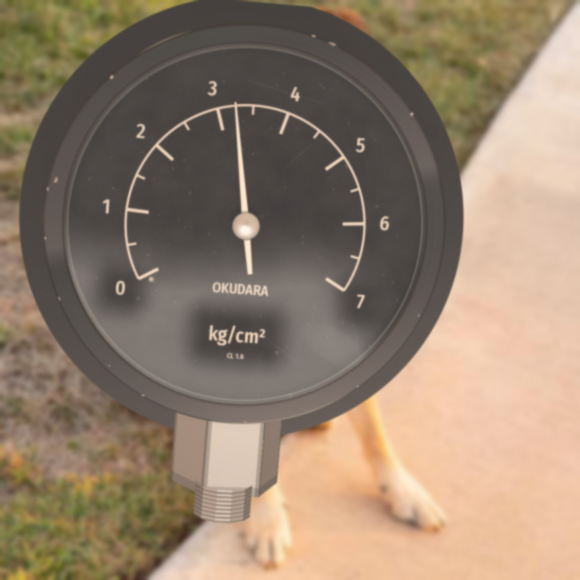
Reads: 3.25; kg/cm²
